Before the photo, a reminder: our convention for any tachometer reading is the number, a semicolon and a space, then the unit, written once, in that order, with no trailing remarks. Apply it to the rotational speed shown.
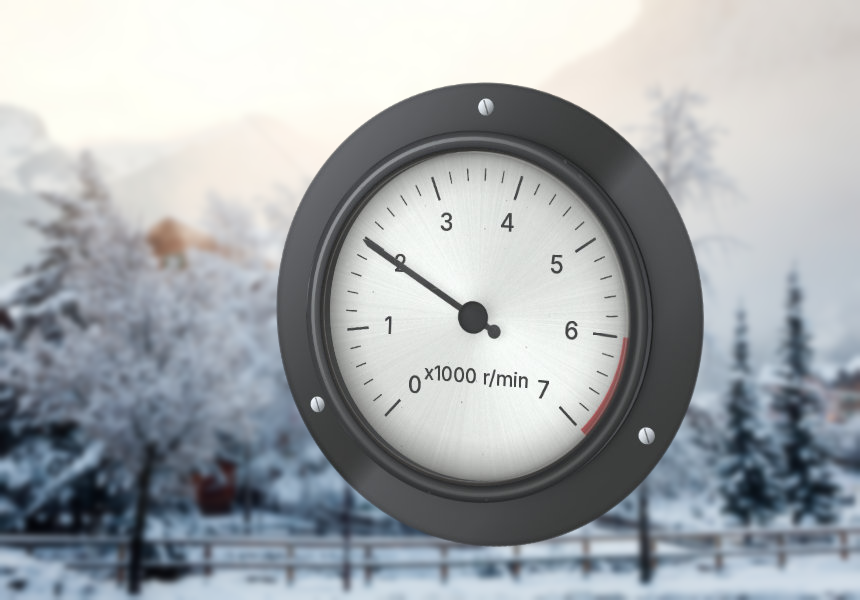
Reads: 2000; rpm
